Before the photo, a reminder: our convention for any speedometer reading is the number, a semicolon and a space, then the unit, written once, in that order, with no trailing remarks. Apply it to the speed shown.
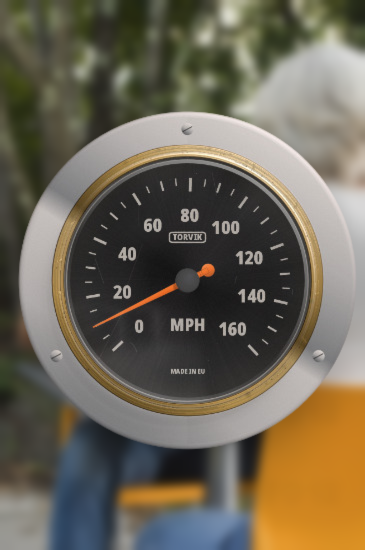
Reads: 10; mph
